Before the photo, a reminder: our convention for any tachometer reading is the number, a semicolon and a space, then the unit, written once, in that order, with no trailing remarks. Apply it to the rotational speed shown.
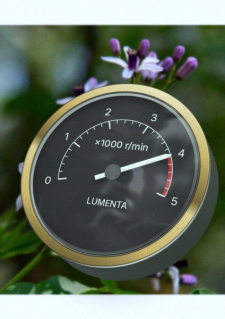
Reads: 4000; rpm
